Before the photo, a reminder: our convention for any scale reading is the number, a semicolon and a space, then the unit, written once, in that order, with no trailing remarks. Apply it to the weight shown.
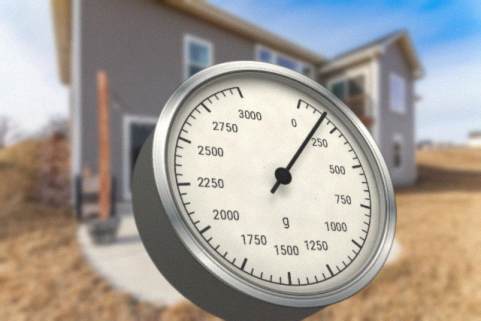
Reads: 150; g
